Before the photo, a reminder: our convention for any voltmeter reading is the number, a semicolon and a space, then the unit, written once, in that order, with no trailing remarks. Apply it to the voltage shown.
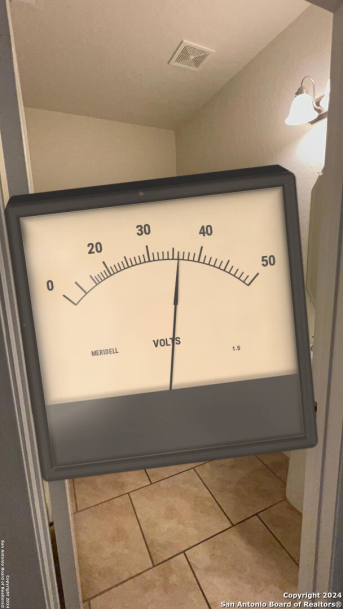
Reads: 36; V
